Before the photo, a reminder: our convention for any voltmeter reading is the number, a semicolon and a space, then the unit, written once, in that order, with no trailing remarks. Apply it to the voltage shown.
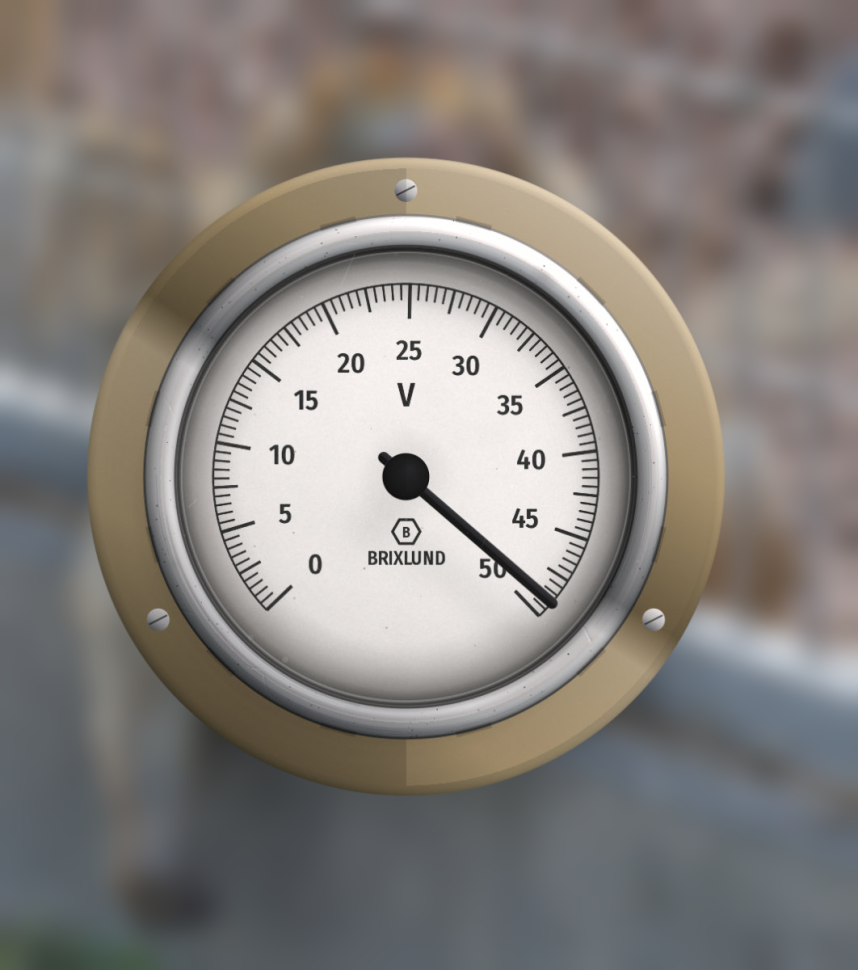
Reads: 49; V
